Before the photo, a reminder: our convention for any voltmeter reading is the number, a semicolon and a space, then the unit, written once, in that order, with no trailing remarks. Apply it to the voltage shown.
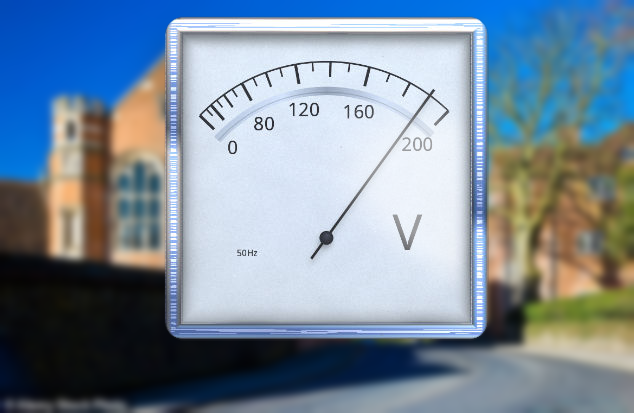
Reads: 190; V
